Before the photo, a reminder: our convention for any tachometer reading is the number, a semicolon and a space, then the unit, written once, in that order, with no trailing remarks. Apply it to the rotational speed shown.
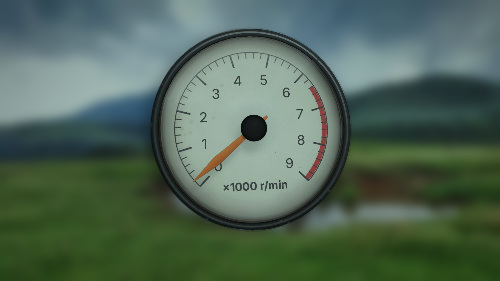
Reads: 200; rpm
